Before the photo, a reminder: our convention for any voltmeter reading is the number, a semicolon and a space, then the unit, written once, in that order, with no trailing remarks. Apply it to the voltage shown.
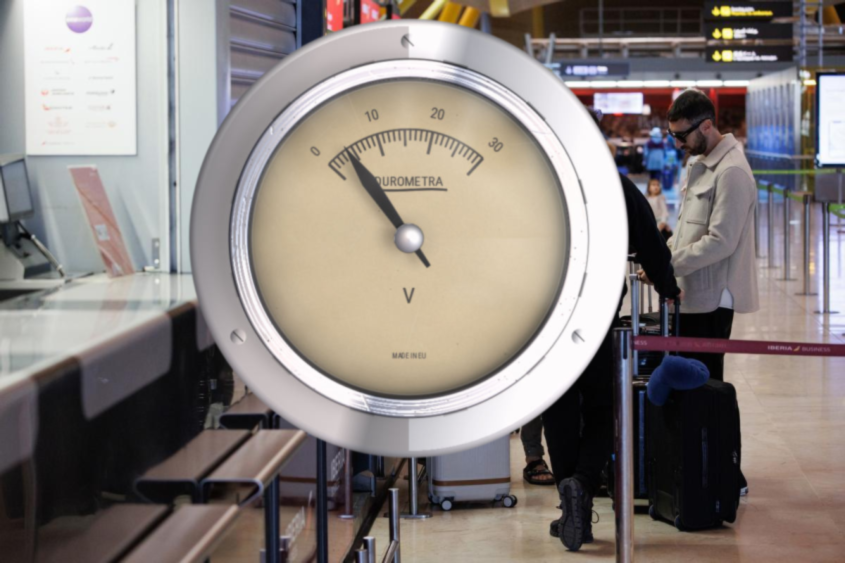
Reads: 4; V
